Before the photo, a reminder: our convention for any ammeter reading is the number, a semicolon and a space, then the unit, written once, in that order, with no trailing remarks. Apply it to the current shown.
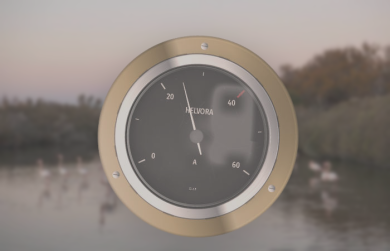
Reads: 25; A
